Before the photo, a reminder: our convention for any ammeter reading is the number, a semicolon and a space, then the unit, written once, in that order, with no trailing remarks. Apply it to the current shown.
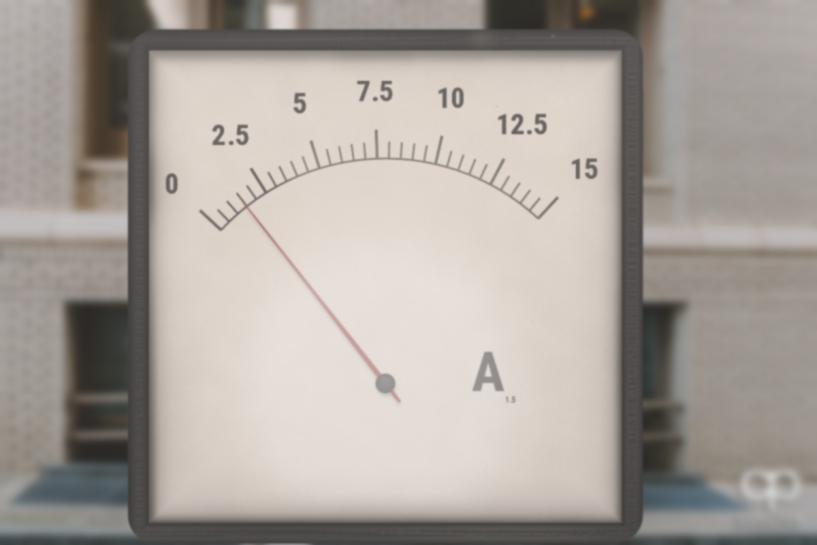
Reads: 1.5; A
